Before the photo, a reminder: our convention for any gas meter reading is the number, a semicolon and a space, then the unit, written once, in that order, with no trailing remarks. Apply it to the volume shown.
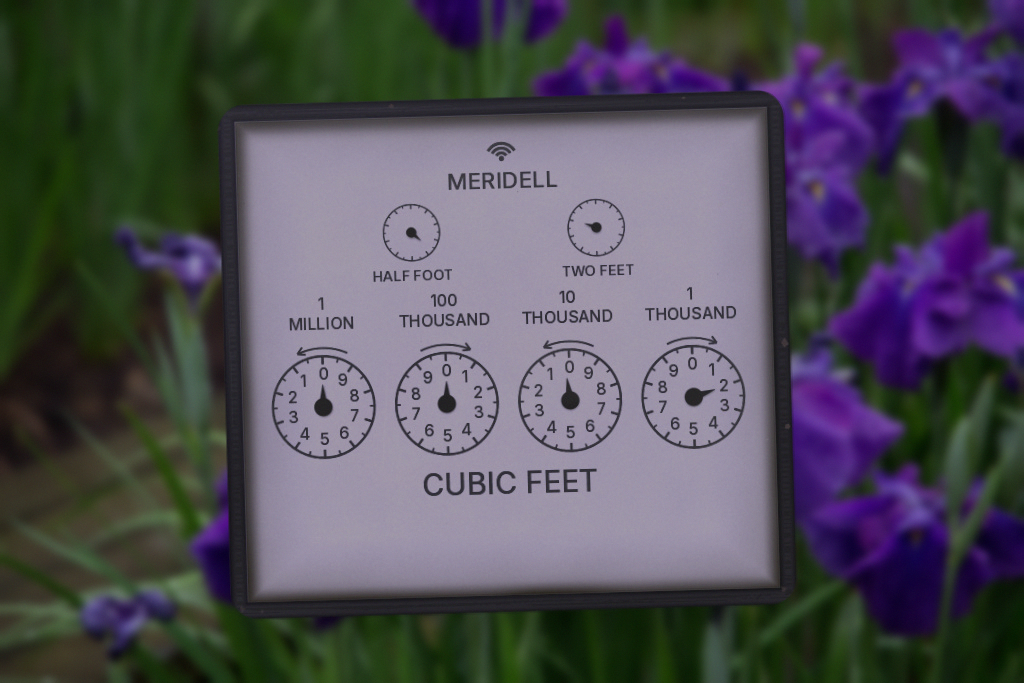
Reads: 200; ft³
